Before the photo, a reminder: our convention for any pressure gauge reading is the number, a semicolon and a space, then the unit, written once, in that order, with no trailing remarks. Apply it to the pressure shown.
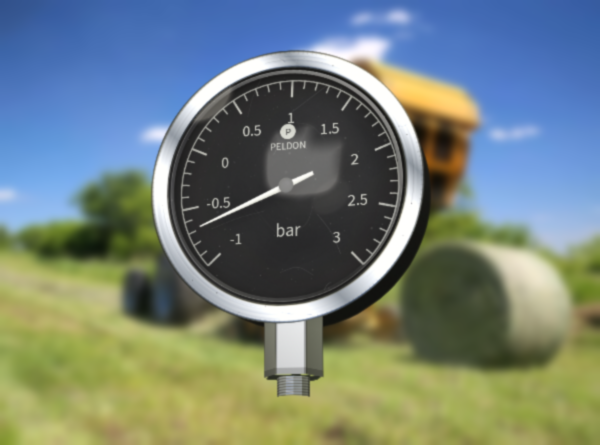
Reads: -0.7; bar
